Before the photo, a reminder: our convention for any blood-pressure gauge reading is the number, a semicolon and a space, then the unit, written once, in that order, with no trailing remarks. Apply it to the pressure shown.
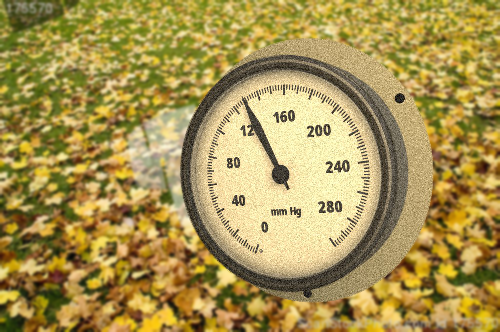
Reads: 130; mmHg
